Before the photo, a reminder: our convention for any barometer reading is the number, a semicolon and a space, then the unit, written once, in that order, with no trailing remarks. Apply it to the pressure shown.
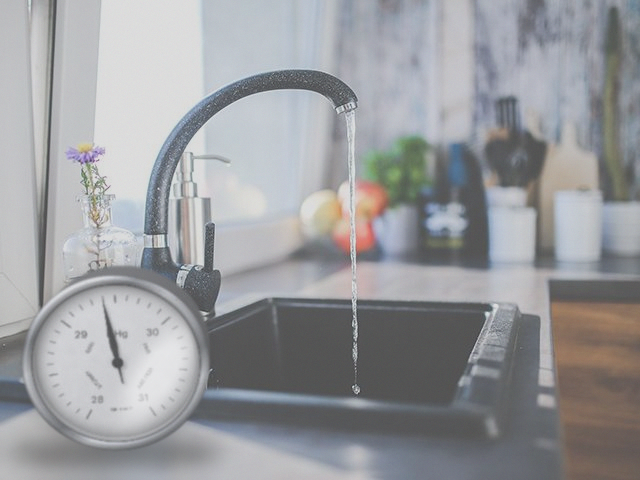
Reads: 29.4; inHg
